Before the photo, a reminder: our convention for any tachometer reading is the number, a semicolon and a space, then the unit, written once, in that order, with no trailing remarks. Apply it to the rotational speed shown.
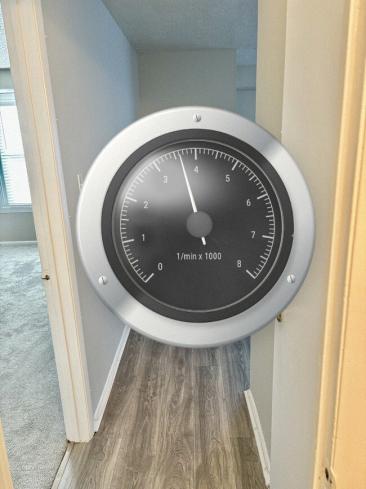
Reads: 3600; rpm
